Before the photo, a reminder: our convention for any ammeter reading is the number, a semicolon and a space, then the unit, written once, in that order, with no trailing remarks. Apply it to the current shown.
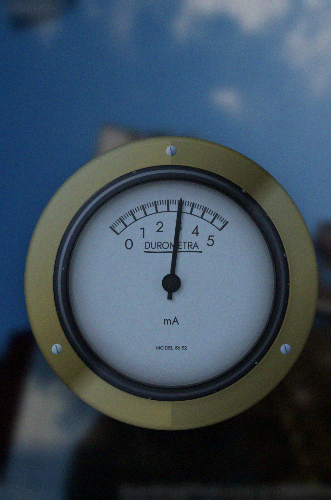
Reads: 3; mA
